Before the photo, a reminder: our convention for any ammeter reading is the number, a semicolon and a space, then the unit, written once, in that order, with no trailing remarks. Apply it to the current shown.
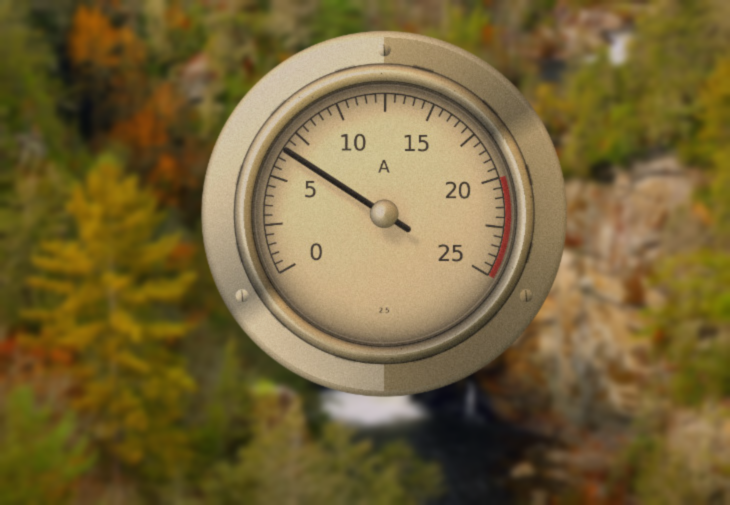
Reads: 6.5; A
